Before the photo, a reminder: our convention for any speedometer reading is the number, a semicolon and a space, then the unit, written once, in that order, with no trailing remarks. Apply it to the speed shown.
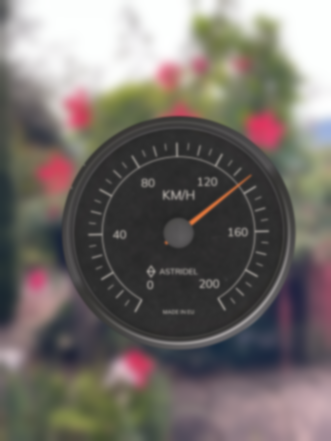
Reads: 135; km/h
